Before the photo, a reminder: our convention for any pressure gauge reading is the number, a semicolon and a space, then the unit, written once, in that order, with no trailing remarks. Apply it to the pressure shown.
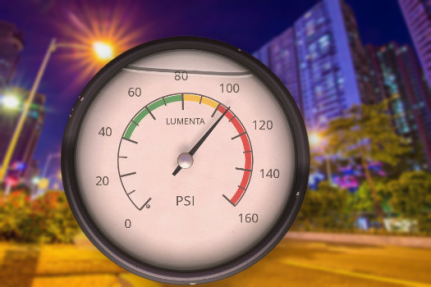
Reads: 105; psi
